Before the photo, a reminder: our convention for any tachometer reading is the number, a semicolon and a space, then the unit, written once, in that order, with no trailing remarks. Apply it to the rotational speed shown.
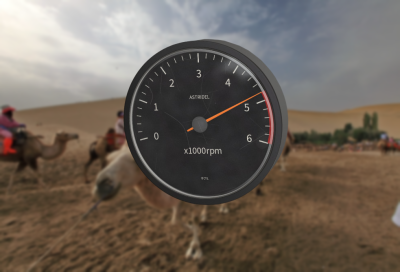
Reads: 4800; rpm
